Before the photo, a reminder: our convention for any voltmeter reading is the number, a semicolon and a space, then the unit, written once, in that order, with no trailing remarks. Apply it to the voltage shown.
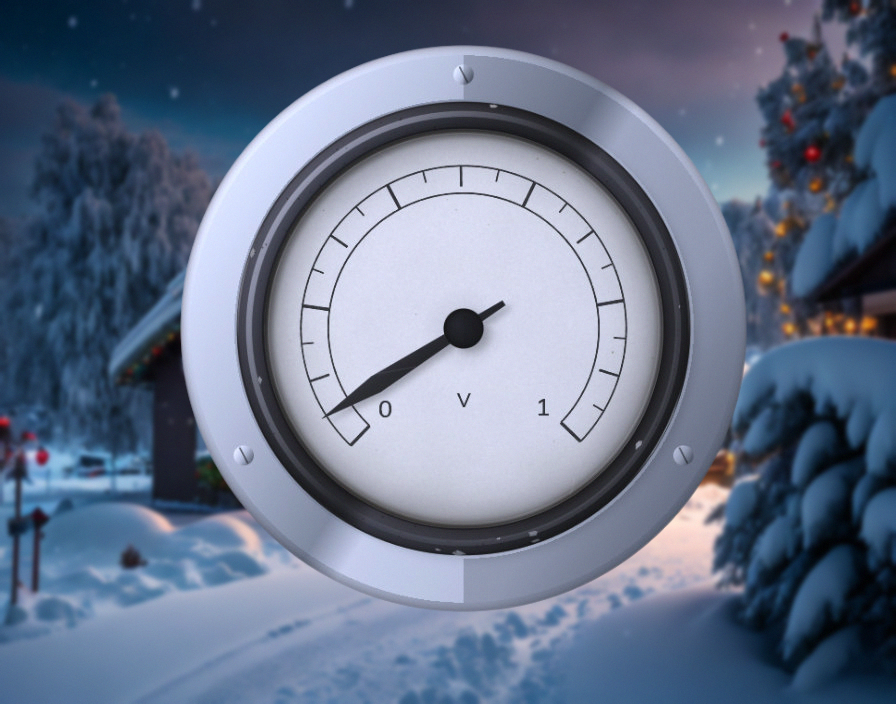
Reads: 0.05; V
